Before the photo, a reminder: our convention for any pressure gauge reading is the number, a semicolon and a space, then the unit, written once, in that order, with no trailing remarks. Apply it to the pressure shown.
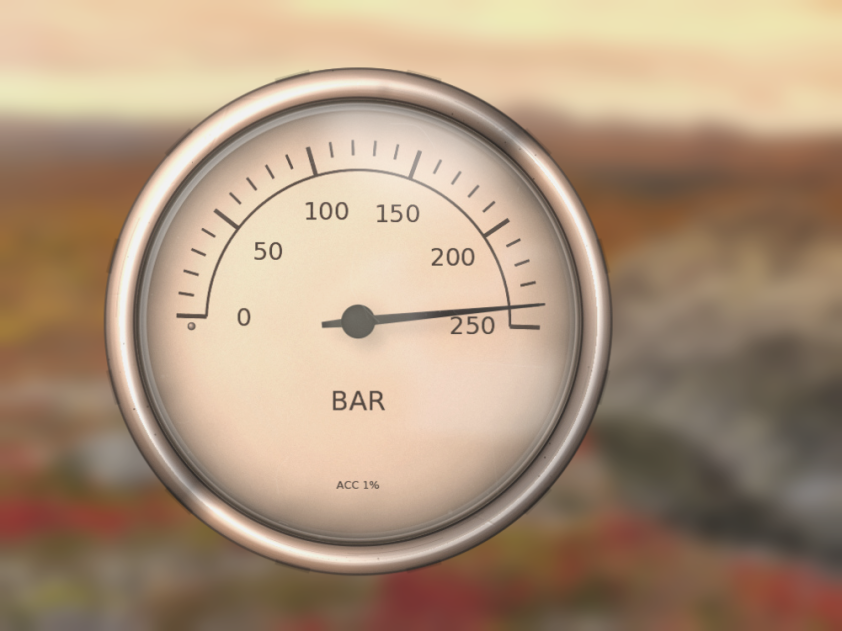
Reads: 240; bar
